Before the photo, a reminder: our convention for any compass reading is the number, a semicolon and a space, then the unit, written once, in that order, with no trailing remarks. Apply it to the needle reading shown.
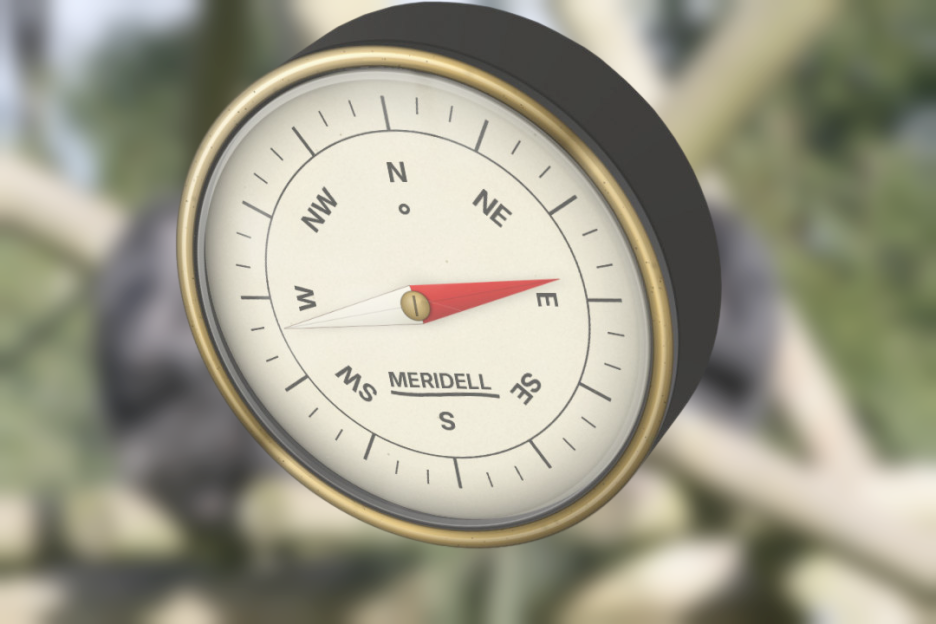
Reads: 80; °
